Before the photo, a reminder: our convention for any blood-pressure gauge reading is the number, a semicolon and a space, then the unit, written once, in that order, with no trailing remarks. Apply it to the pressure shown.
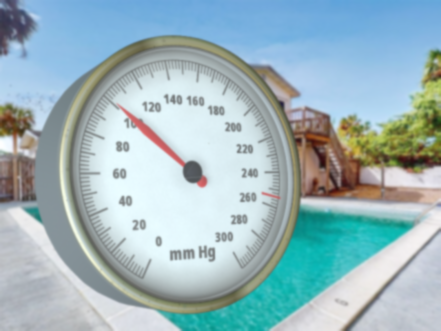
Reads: 100; mmHg
